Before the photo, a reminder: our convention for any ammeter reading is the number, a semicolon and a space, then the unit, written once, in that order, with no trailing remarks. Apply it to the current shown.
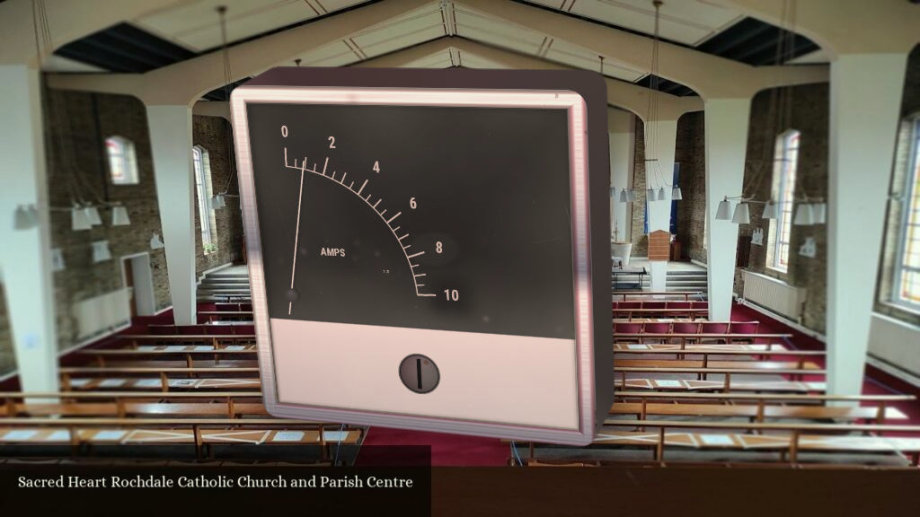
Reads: 1; A
